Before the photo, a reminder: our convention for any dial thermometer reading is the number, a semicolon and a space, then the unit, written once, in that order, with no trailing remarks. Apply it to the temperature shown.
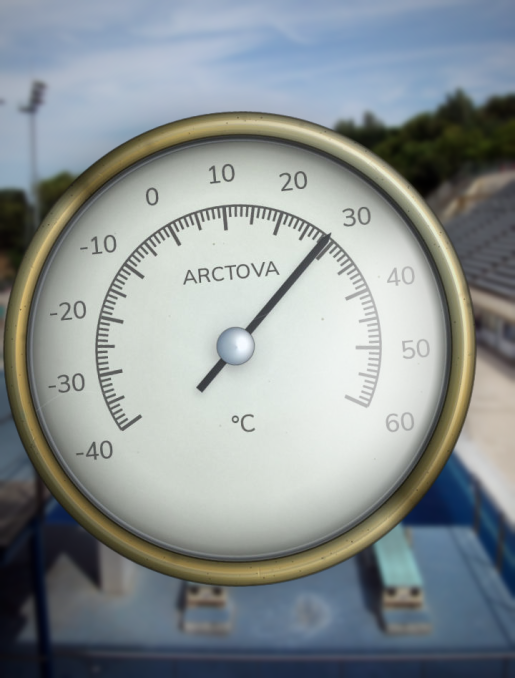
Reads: 29; °C
